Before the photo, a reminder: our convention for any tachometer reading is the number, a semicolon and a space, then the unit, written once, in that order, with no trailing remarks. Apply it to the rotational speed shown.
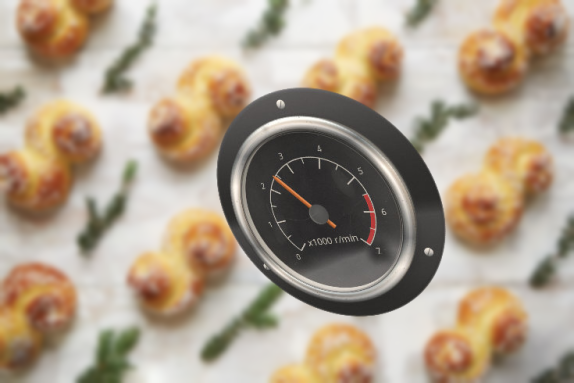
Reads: 2500; rpm
